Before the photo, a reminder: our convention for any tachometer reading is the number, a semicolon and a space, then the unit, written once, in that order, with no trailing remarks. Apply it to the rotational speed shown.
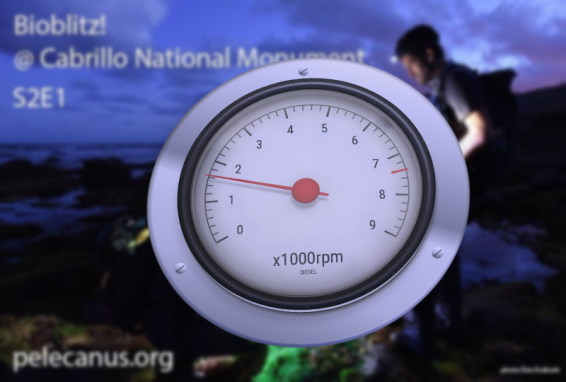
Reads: 1600; rpm
